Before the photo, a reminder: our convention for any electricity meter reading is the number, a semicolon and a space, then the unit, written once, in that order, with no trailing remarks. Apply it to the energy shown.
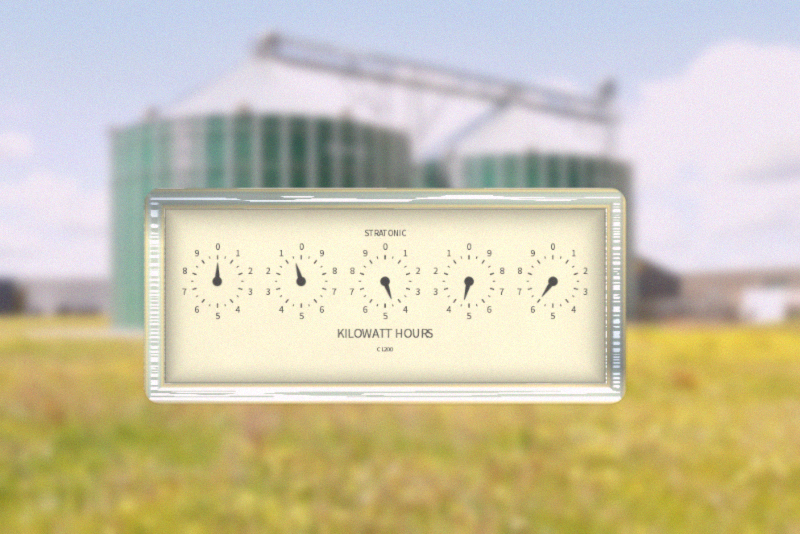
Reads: 446; kWh
